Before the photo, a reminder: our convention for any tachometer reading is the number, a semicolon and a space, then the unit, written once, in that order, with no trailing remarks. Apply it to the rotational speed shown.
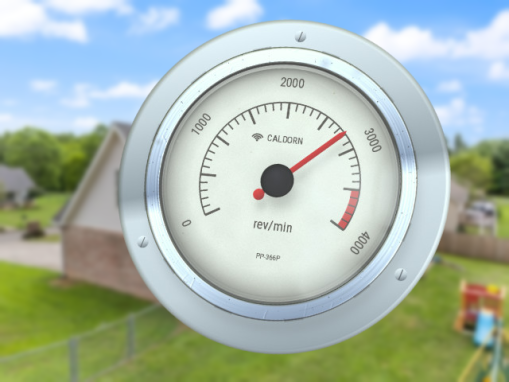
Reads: 2800; rpm
